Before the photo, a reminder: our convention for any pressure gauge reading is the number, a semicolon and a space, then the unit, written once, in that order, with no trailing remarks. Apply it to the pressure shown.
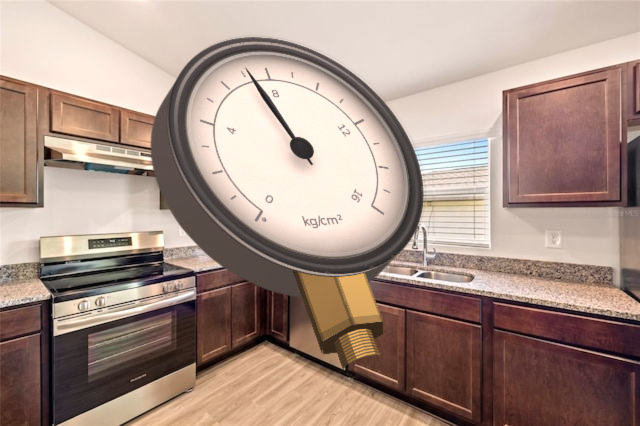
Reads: 7; kg/cm²
